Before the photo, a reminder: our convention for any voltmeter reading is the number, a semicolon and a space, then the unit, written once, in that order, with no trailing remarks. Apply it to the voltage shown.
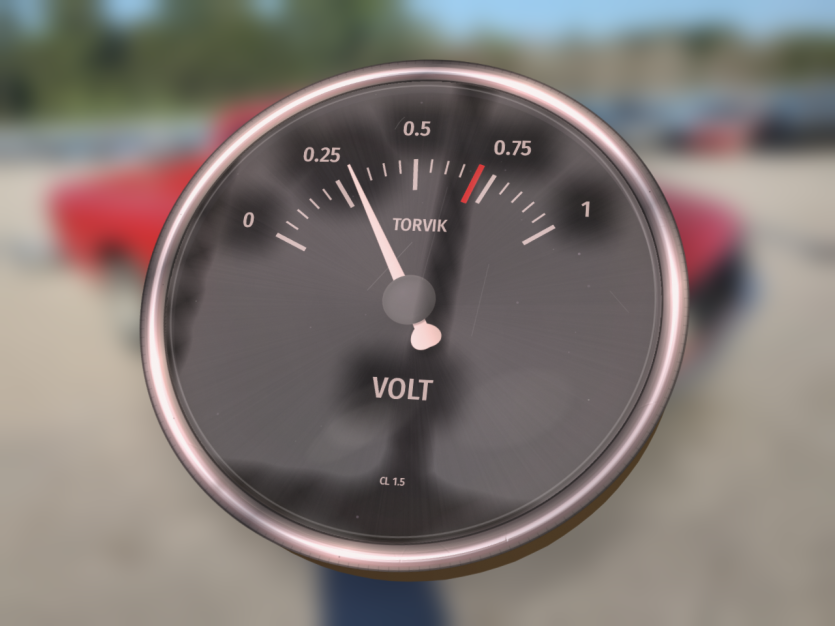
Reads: 0.3; V
